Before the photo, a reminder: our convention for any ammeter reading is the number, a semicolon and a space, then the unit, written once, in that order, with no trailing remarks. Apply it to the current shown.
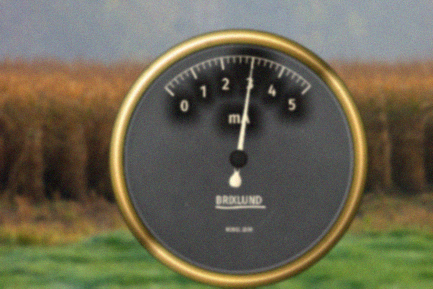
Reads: 3; mA
